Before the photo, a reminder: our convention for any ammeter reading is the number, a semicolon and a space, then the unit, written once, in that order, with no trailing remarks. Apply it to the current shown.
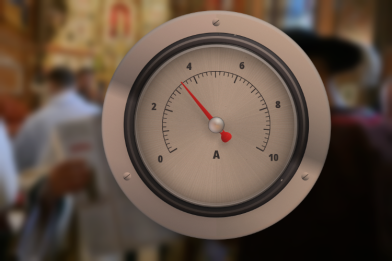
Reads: 3.4; A
